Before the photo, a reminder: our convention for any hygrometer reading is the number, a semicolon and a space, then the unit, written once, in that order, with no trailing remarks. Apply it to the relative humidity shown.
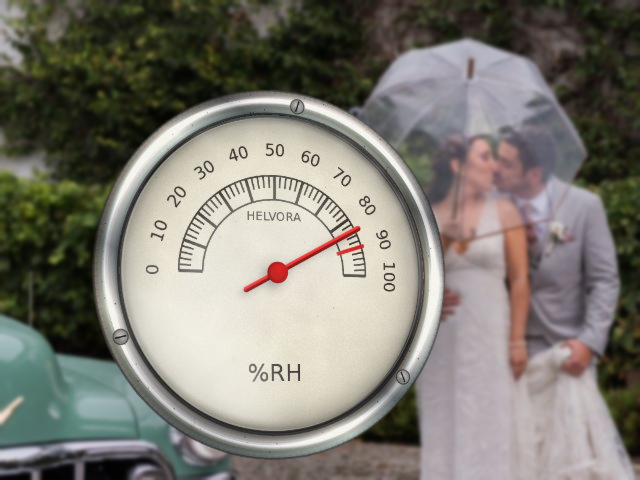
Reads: 84; %
